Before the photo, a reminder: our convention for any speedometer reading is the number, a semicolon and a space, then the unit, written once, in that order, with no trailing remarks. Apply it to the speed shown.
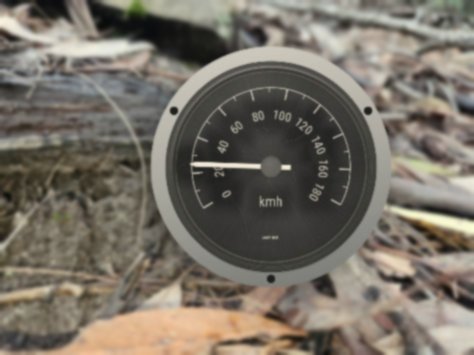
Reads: 25; km/h
